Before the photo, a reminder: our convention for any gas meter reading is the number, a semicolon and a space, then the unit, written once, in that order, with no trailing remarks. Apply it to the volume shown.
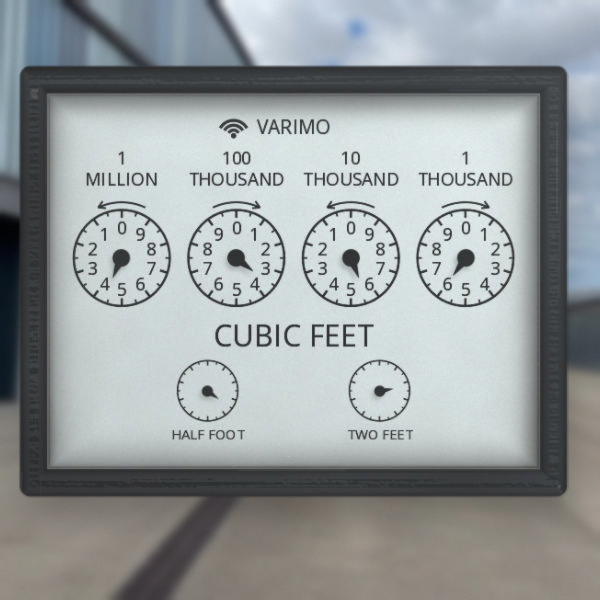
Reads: 435600; ft³
